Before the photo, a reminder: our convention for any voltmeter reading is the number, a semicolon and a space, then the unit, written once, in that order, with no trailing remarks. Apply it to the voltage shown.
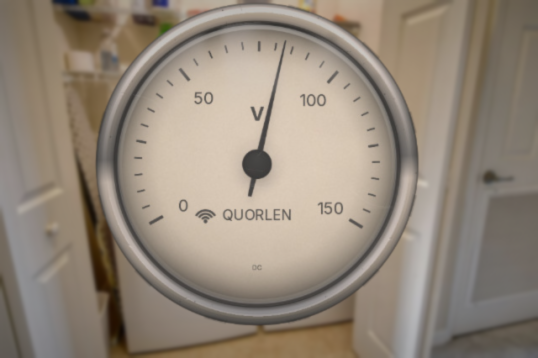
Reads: 82.5; V
